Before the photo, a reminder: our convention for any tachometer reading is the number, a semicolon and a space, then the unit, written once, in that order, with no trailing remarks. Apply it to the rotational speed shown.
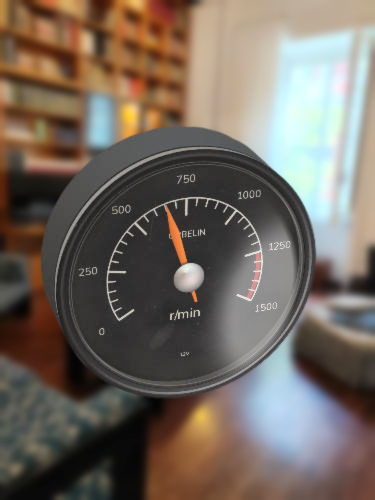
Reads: 650; rpm
